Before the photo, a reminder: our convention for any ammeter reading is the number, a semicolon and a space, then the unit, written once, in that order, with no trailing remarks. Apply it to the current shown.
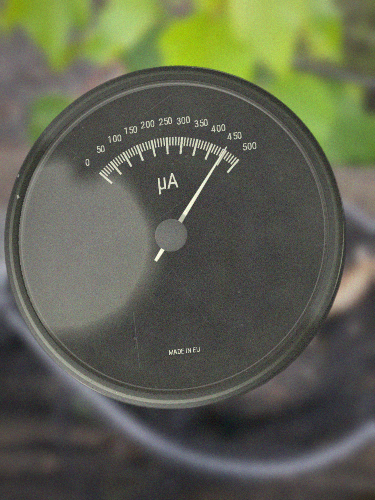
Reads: 450; µA
